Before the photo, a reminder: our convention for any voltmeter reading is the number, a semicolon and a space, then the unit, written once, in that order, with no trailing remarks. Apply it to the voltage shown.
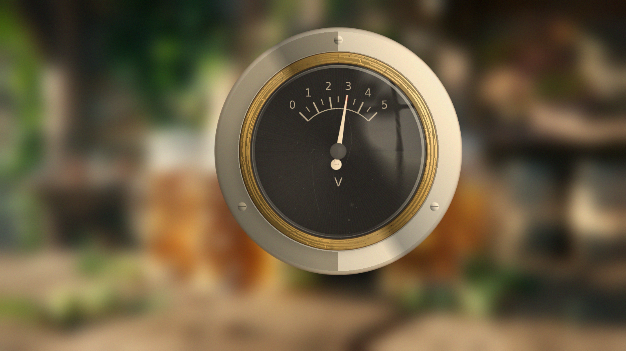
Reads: 3; V
